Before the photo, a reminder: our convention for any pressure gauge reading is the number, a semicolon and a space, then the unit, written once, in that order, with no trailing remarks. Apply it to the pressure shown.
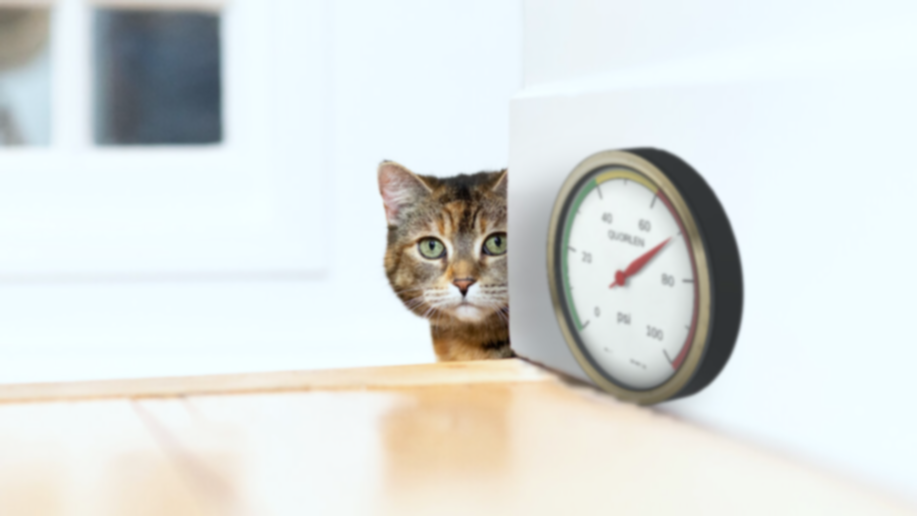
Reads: 70; psi
